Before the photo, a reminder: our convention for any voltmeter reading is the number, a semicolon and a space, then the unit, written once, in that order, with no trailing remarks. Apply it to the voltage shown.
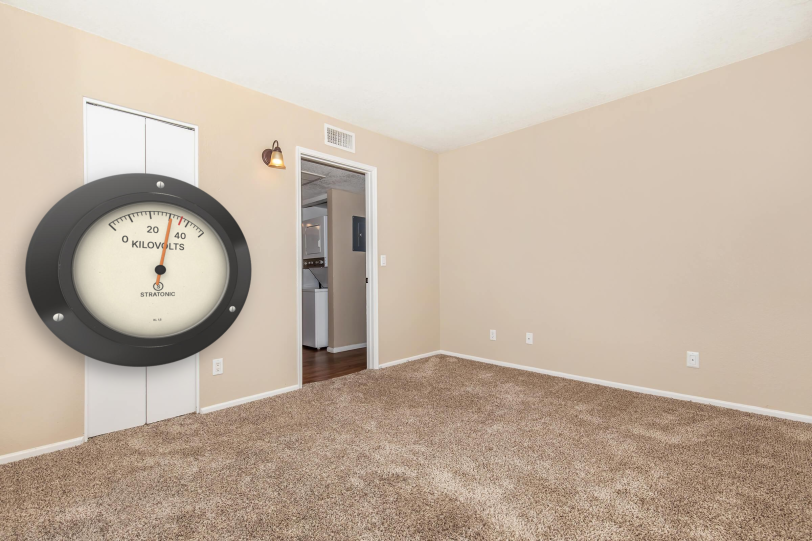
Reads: 30; kV
